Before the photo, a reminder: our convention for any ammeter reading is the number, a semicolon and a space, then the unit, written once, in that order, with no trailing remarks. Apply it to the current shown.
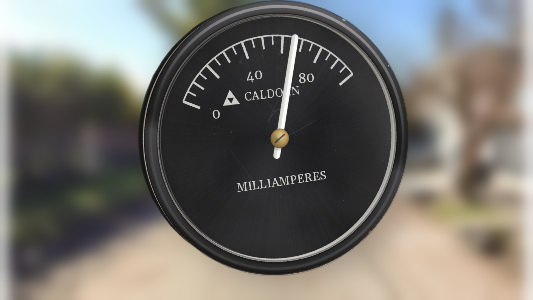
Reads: 65; mA
